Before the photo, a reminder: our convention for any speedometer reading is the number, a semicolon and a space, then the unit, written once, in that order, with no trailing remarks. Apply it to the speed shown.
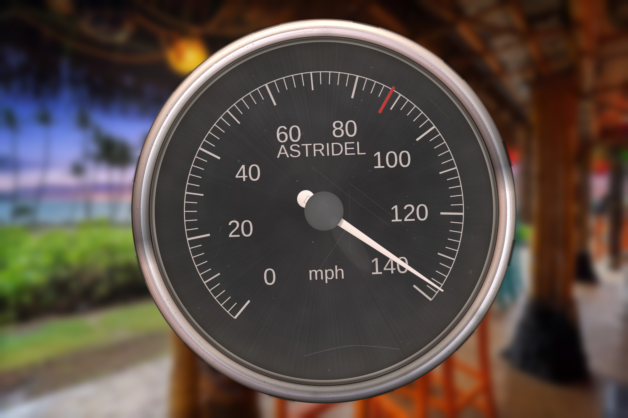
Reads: 137; mph
